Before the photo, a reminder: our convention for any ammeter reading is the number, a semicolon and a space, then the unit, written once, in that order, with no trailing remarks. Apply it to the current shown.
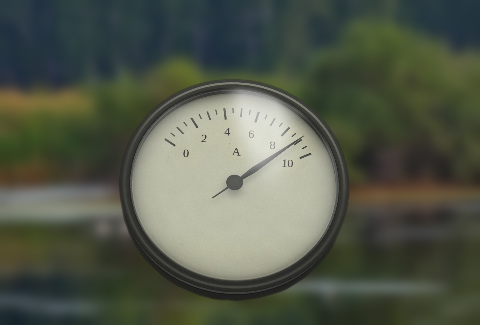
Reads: 9; A
